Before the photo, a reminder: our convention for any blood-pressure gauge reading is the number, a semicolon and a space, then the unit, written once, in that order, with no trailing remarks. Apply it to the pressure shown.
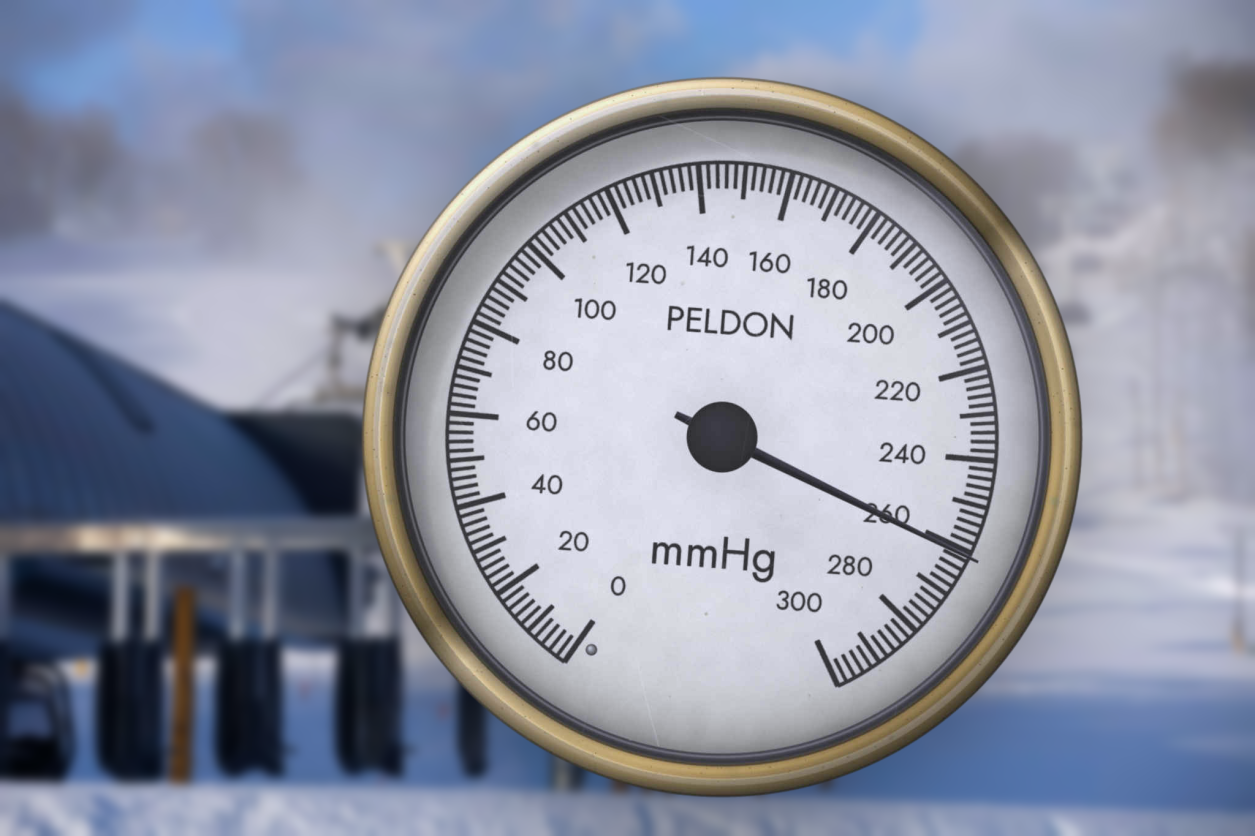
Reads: 261; mmHg
